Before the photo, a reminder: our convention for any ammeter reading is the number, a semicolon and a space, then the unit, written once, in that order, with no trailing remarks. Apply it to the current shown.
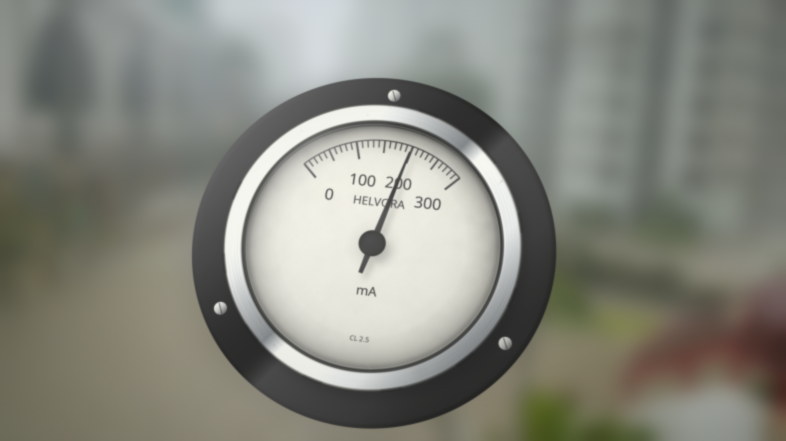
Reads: 200; mA
